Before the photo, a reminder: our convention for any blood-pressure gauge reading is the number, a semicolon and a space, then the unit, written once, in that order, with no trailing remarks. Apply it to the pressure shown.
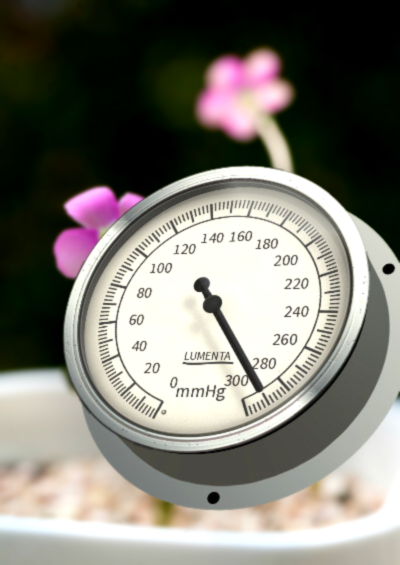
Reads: 290; mmHg
